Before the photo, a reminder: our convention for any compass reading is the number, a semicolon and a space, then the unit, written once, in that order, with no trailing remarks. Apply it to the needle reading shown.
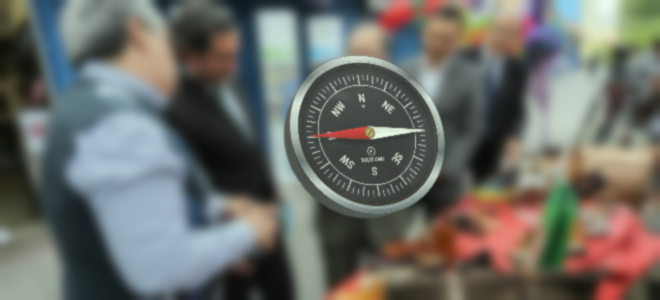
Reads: 270; °
